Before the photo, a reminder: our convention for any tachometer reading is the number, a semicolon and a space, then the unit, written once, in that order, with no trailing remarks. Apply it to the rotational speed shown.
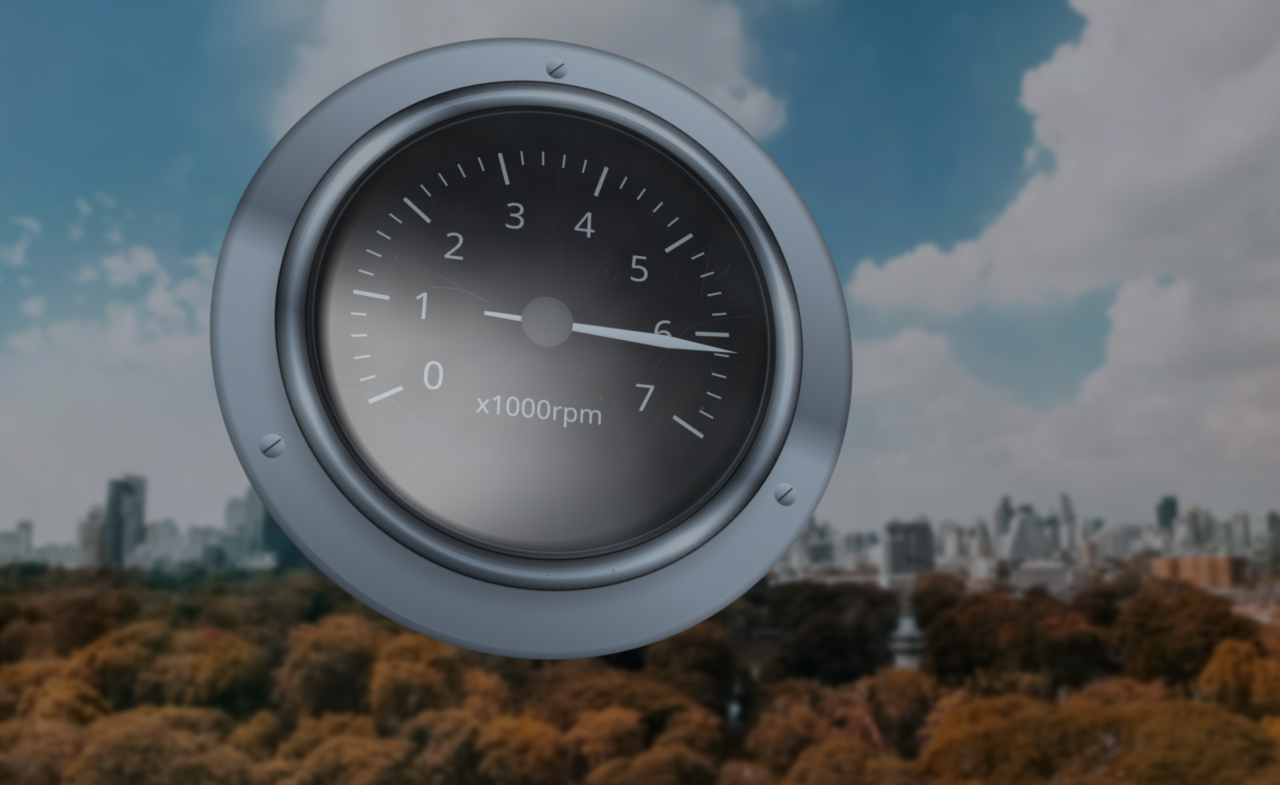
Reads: 6200; rpm
